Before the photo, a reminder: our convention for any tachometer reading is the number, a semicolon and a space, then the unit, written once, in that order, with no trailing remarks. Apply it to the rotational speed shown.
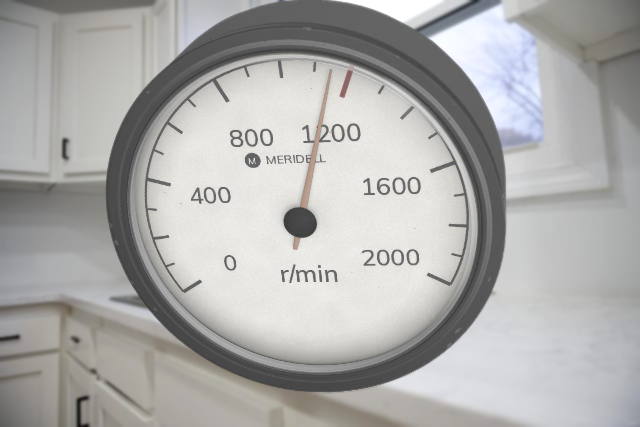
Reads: 1150; rpm
